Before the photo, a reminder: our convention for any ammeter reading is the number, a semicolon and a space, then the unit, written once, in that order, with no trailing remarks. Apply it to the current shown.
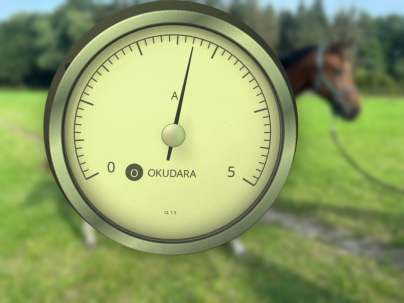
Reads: 2.7; A
